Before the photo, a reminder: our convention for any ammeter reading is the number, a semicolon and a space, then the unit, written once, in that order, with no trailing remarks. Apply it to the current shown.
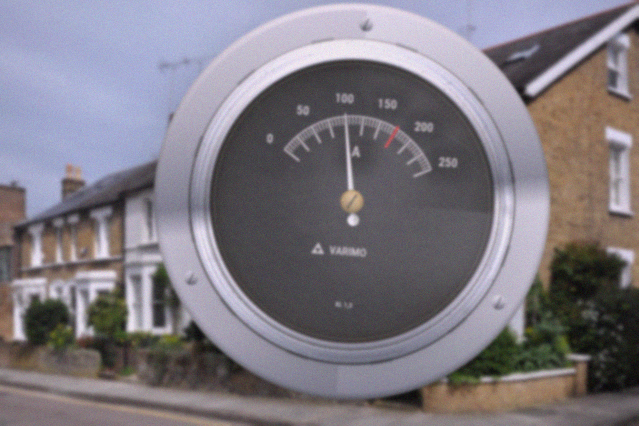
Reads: 100; A
